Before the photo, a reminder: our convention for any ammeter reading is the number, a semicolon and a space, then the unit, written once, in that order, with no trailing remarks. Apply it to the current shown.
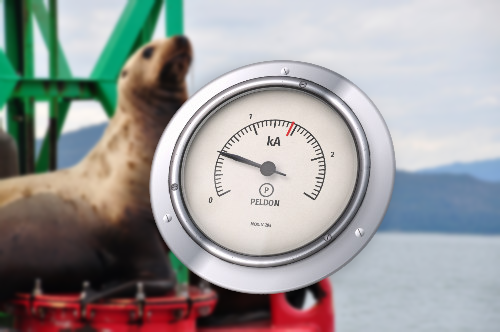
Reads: 0.5; kA
